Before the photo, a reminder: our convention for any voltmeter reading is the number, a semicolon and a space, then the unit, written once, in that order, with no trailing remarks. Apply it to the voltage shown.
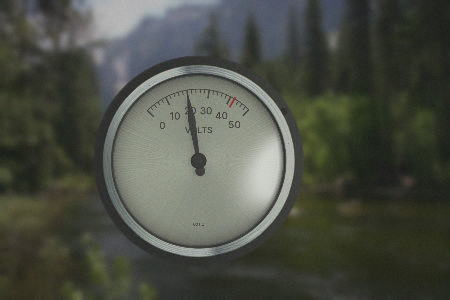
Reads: 20; V
